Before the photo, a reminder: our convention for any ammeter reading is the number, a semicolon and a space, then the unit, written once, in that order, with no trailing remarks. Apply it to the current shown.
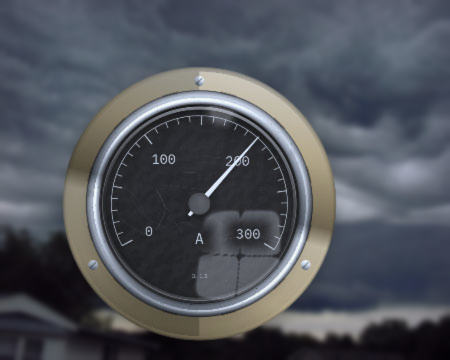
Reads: 200; A
